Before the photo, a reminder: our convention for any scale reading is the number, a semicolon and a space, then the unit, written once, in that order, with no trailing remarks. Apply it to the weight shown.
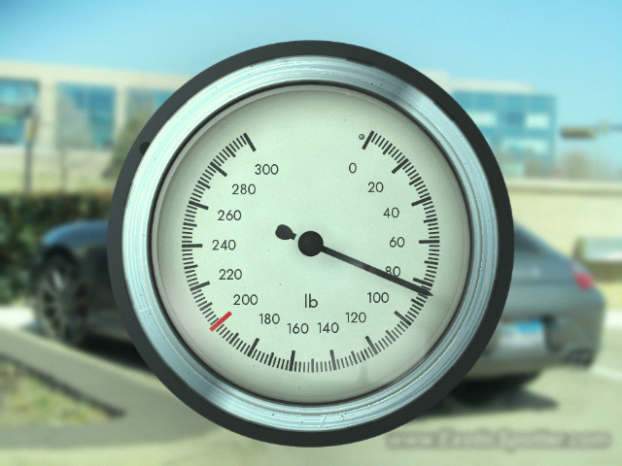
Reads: 84; lb
